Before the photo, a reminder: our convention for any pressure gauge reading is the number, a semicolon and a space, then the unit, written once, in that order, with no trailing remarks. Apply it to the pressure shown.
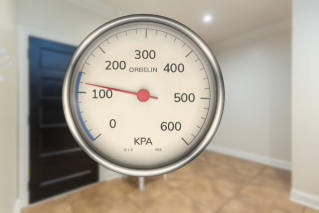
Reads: 120; kPa
